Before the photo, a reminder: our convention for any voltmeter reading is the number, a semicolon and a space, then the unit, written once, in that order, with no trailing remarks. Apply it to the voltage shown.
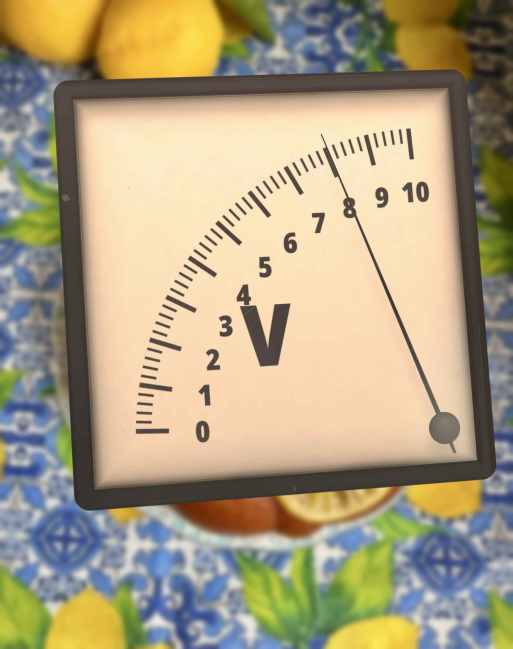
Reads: 8; V
